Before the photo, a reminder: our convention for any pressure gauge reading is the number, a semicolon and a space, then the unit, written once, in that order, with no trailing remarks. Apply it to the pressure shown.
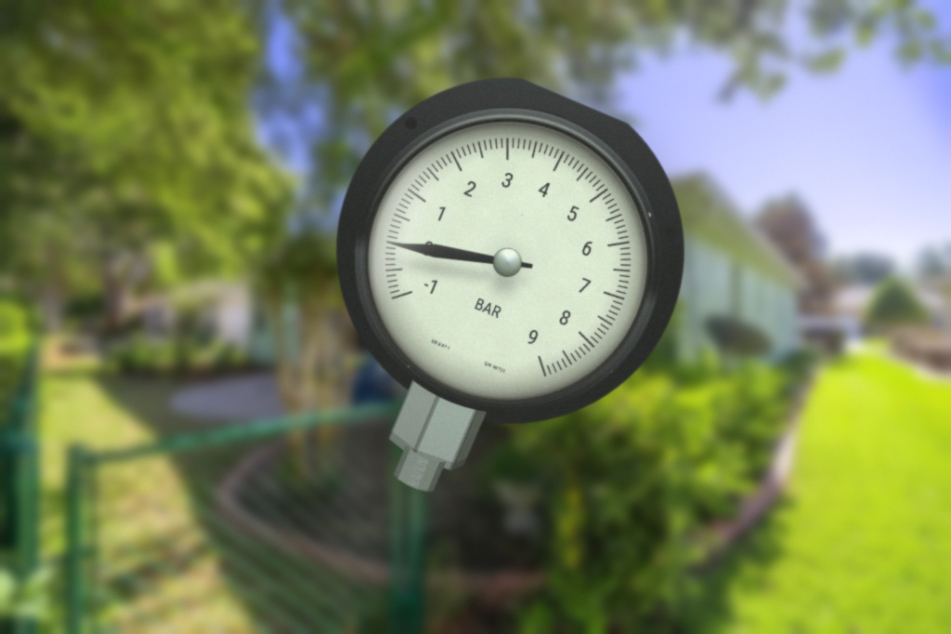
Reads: 0; bar
